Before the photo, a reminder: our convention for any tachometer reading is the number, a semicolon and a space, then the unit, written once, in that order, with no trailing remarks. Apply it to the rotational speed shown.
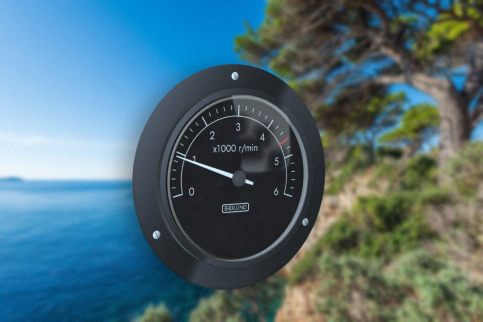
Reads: 900; rpm
